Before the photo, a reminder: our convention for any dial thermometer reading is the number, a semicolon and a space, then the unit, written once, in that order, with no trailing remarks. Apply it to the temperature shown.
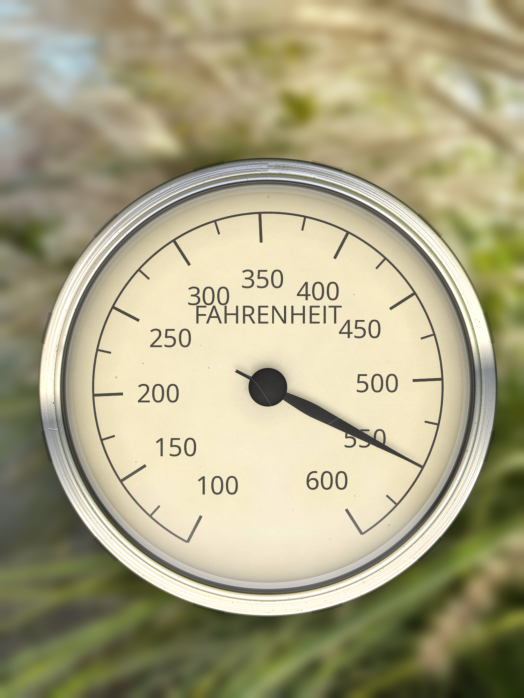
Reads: 550; °F
